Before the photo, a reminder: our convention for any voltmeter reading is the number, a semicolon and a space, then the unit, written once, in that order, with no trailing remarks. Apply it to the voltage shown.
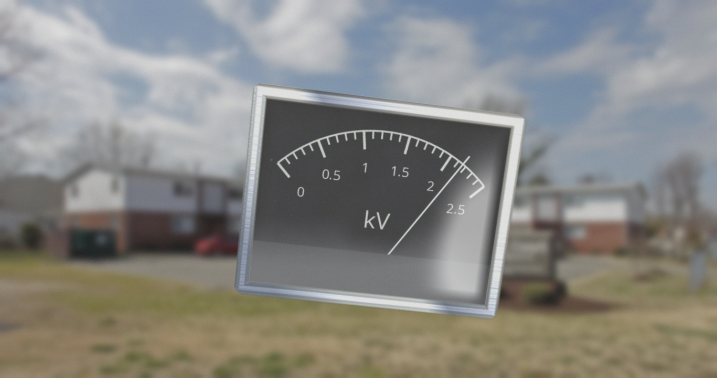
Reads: 2.15; kV
